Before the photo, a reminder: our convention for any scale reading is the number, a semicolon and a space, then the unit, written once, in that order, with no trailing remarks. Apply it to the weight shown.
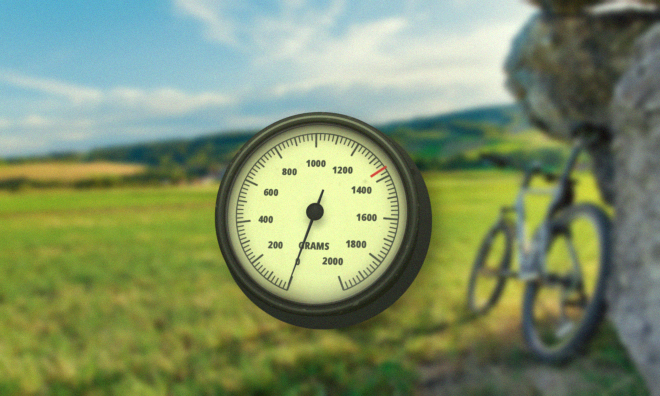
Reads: 0; g
